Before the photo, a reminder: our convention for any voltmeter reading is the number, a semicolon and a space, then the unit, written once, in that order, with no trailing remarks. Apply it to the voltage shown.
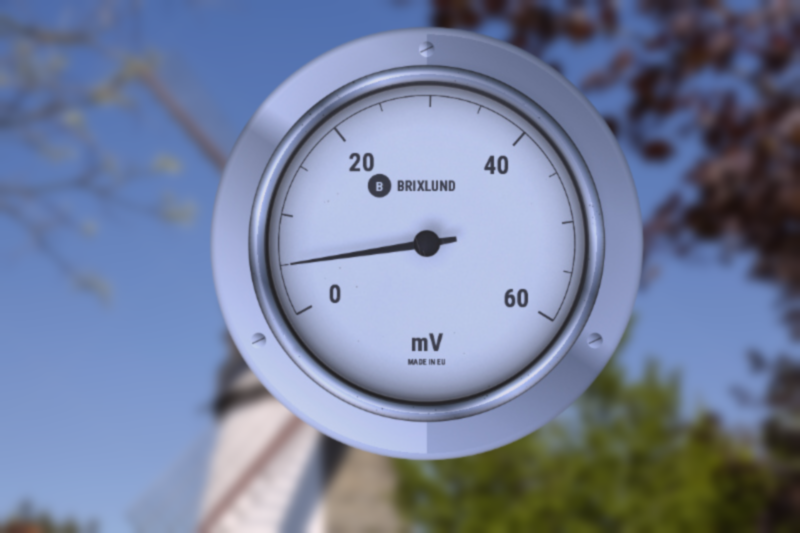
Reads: 5; mV
